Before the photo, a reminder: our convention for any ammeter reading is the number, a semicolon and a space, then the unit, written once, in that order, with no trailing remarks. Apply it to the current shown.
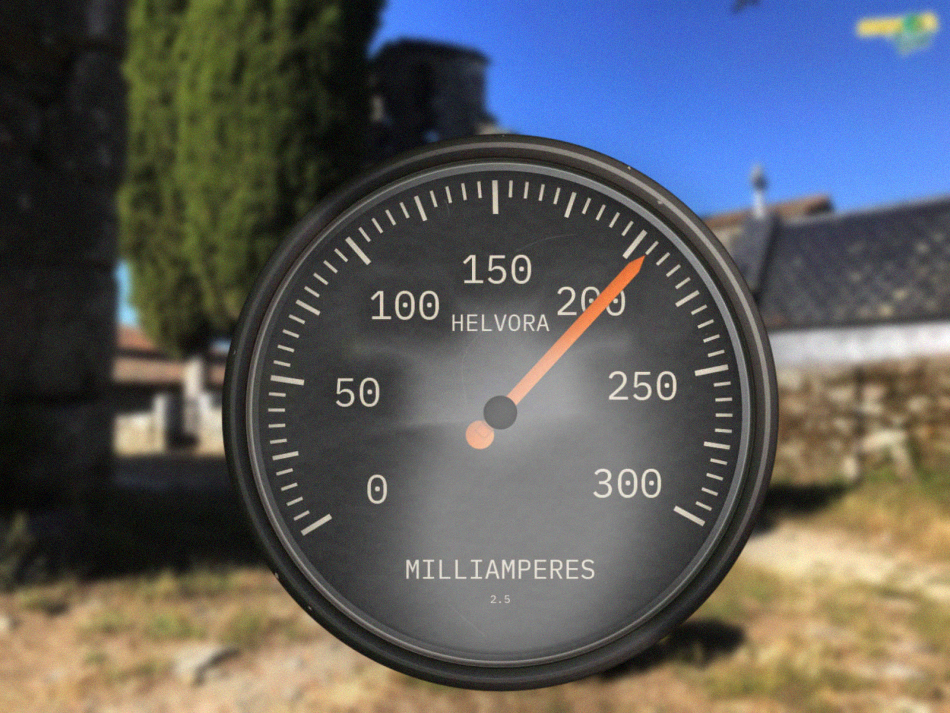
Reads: 205; mA
